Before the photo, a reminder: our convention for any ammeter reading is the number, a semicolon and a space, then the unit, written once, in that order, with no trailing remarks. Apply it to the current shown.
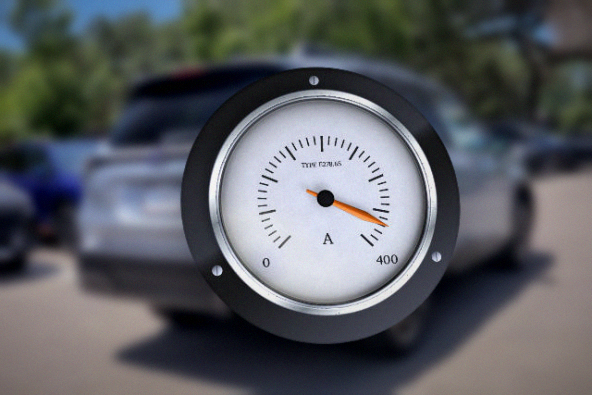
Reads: 370; A
